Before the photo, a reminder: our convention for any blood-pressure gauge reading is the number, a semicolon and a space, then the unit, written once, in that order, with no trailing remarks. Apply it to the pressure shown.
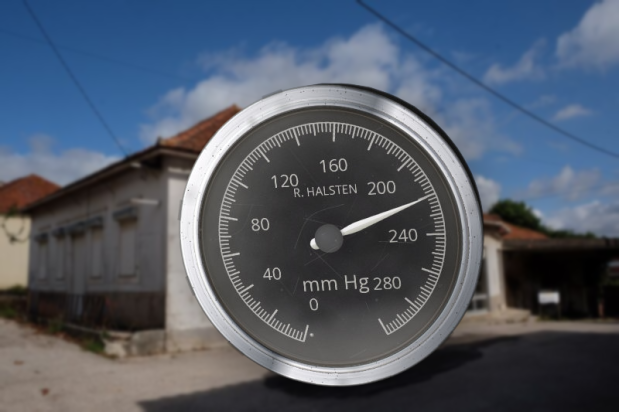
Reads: 220; mmHg
